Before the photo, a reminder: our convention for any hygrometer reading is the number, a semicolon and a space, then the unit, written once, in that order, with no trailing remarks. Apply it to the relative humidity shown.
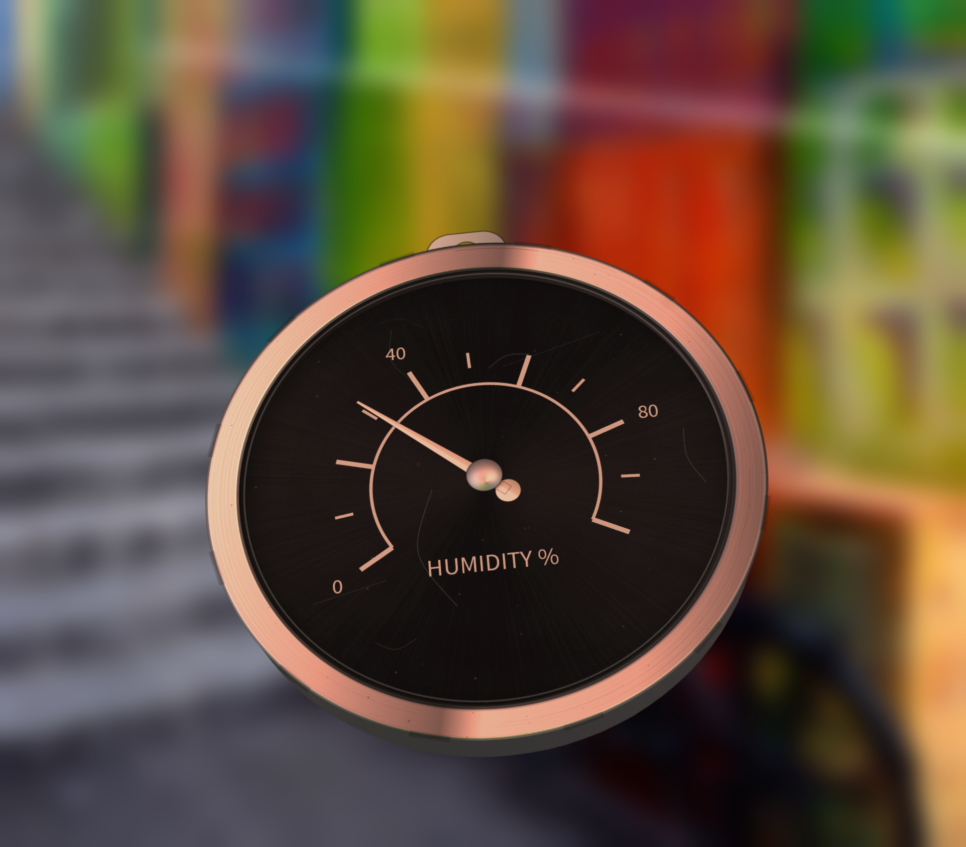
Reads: 30; %
